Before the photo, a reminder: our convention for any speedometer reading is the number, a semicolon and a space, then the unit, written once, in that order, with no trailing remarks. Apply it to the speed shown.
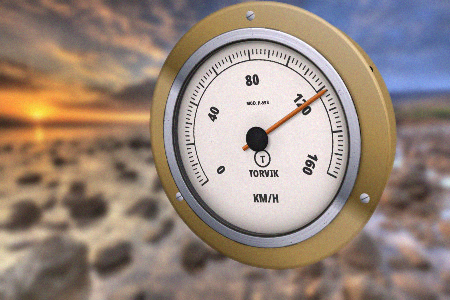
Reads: 122; km/h
